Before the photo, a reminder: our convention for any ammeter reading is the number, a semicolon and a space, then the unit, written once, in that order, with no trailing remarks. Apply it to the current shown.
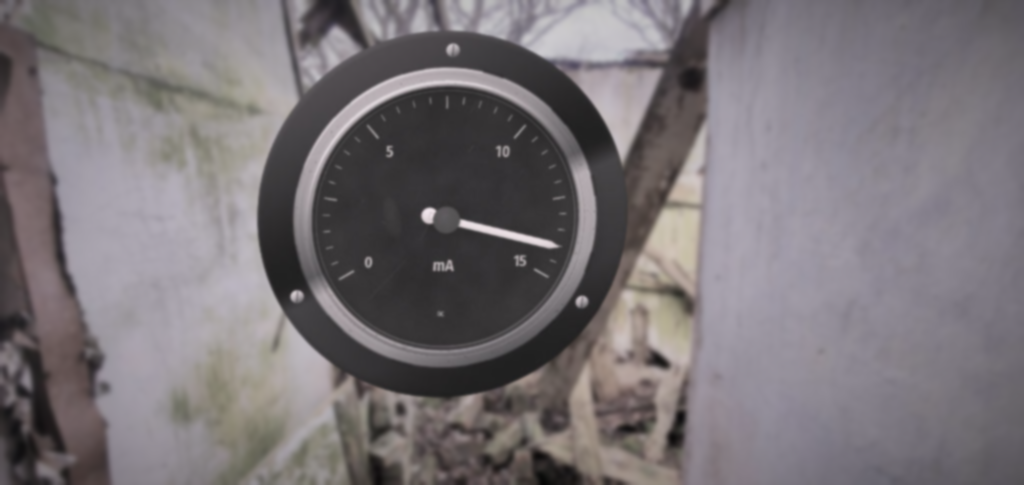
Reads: 14; mA
